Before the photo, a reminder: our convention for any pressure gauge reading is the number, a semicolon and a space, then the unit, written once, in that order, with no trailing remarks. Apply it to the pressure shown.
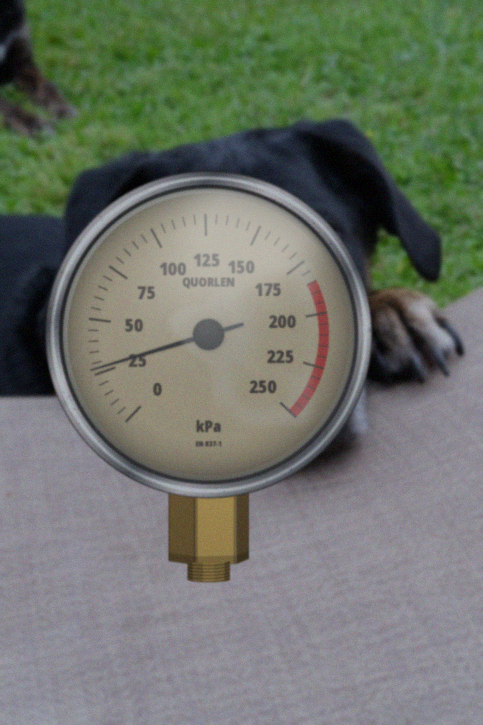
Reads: 27.5; kPa
